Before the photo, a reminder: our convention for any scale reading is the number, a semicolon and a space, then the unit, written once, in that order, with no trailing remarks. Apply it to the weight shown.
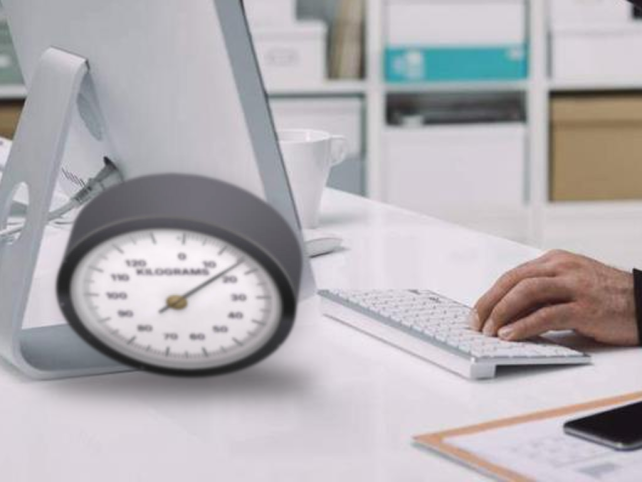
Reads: 15; kg
